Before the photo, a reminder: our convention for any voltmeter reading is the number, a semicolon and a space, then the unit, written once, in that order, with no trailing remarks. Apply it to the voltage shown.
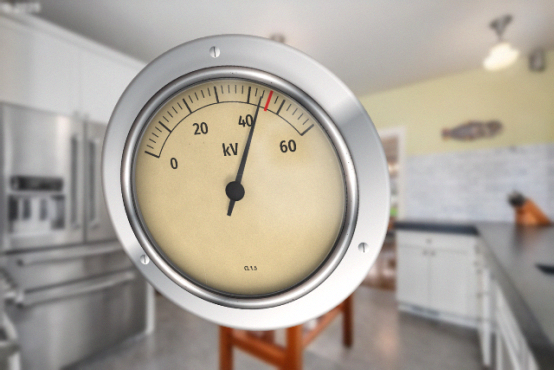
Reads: 44; kV
